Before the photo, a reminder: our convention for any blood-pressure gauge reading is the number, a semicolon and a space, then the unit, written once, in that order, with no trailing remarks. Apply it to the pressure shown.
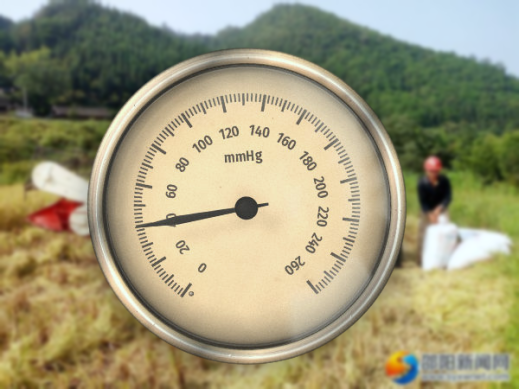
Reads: 40; mmHg
